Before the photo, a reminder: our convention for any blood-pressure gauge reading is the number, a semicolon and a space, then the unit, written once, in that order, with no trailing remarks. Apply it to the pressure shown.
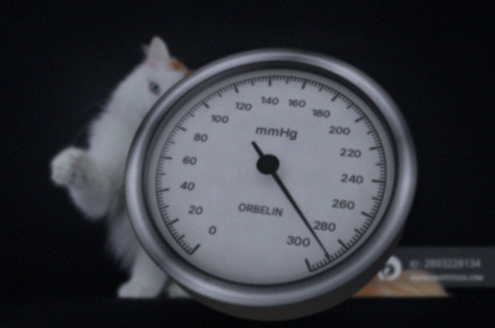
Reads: 290; mmHg
